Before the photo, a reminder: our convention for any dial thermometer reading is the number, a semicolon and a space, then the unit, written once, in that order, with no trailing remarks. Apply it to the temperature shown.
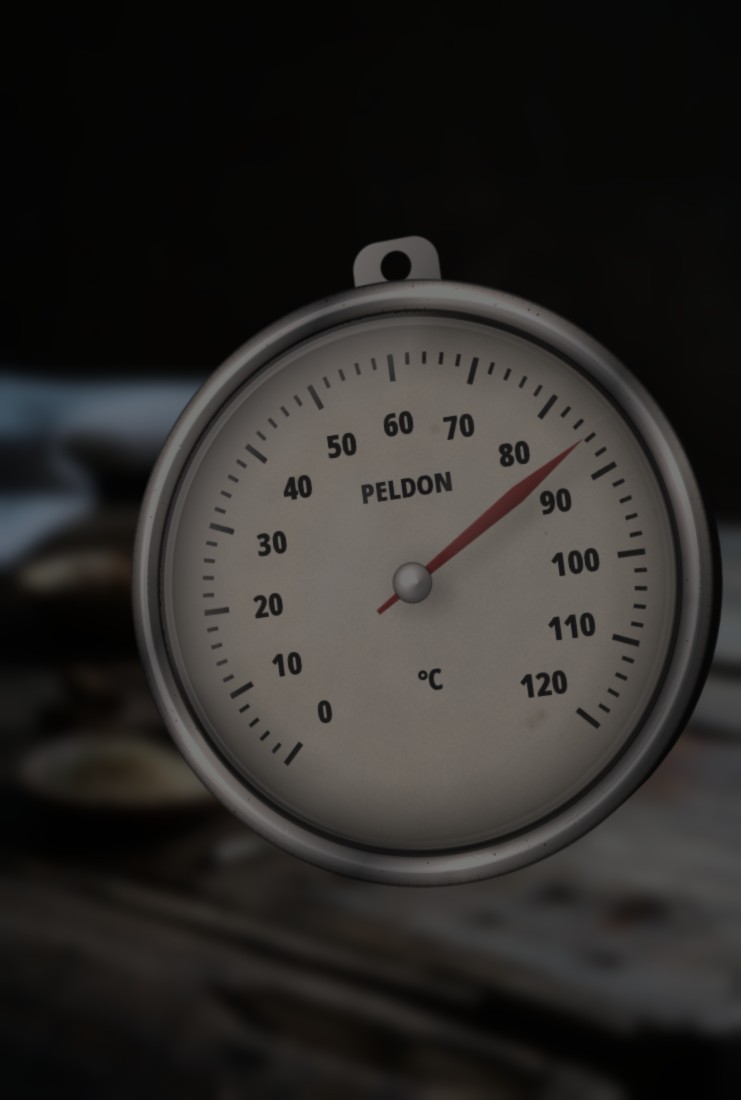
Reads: 86; °C
